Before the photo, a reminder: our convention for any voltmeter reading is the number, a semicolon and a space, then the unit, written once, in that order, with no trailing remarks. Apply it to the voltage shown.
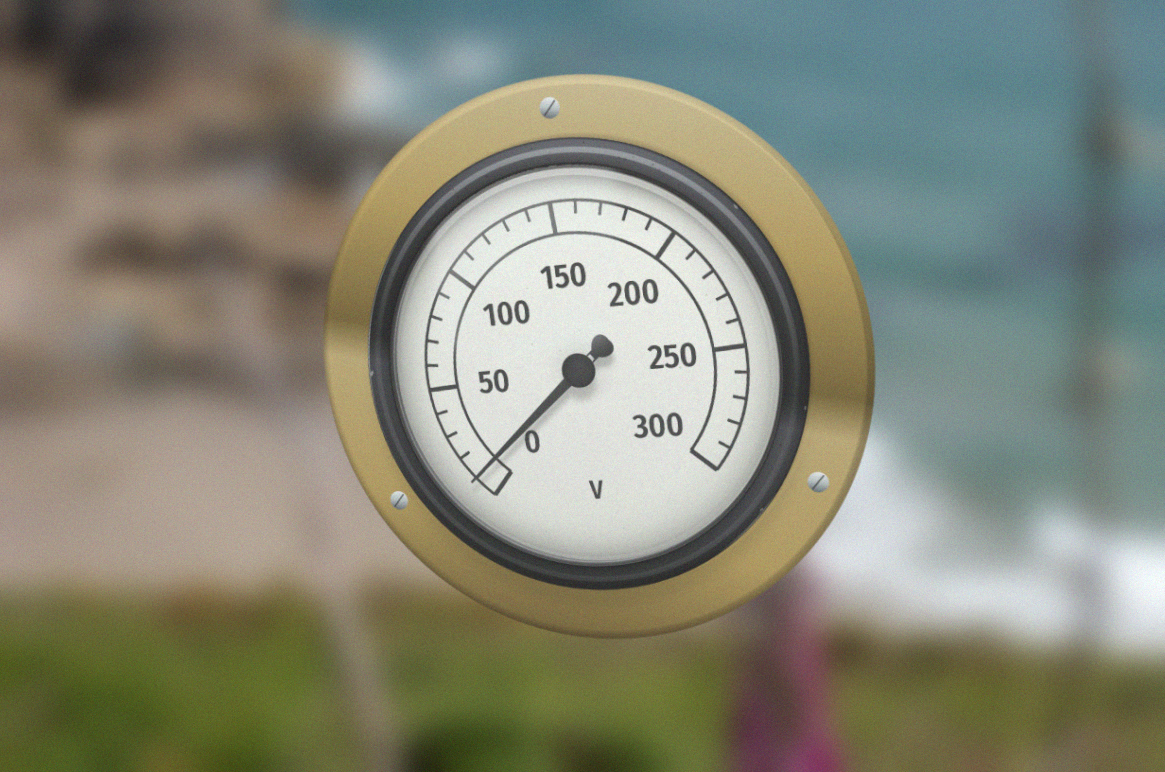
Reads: 10; V
